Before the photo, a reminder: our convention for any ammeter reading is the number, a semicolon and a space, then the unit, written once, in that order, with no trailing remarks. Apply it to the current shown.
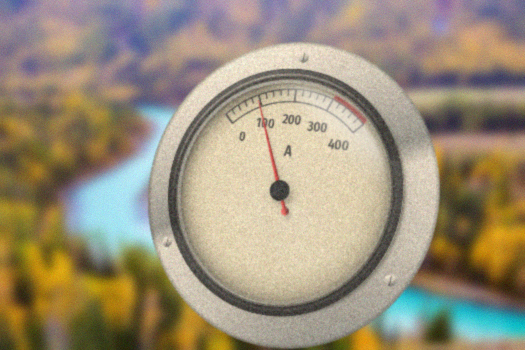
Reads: 100; A
